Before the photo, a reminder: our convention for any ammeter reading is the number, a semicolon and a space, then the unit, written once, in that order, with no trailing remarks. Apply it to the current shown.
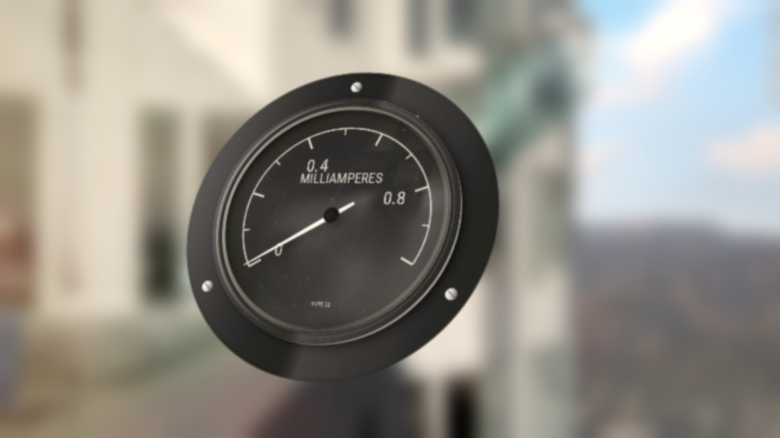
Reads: 0; mA
